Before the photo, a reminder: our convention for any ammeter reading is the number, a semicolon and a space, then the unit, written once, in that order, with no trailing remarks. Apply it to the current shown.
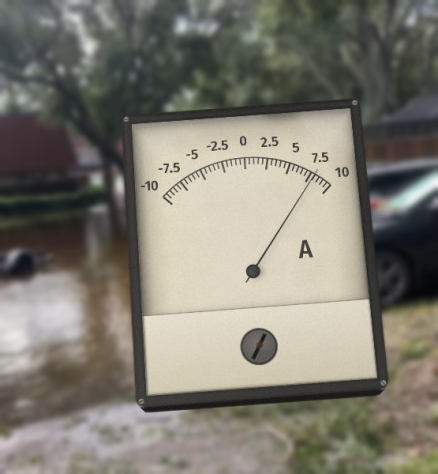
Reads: 8; A
